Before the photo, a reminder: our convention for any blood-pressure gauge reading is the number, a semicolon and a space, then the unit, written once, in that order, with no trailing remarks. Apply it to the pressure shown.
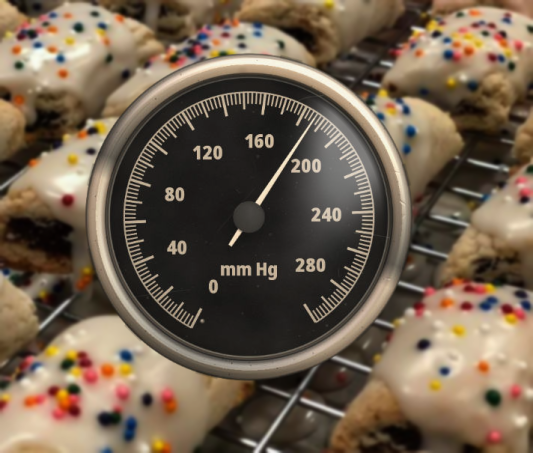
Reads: 186; mmHg
